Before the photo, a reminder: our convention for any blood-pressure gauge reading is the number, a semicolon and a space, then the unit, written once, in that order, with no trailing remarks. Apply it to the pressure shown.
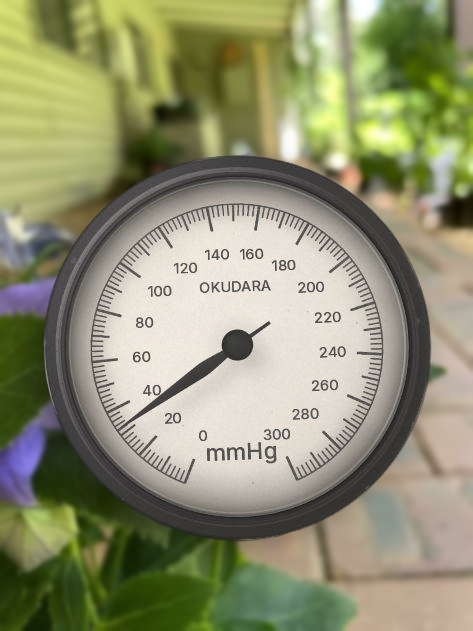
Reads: 32; mmHg
